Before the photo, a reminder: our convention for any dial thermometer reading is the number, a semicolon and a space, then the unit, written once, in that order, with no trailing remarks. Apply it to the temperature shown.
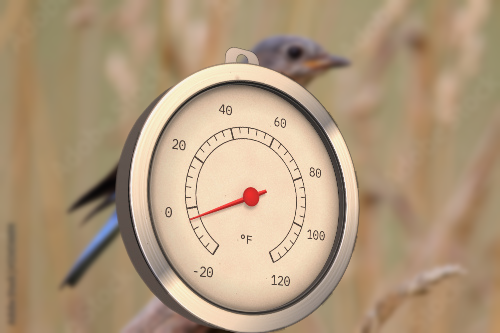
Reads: -4; °F
